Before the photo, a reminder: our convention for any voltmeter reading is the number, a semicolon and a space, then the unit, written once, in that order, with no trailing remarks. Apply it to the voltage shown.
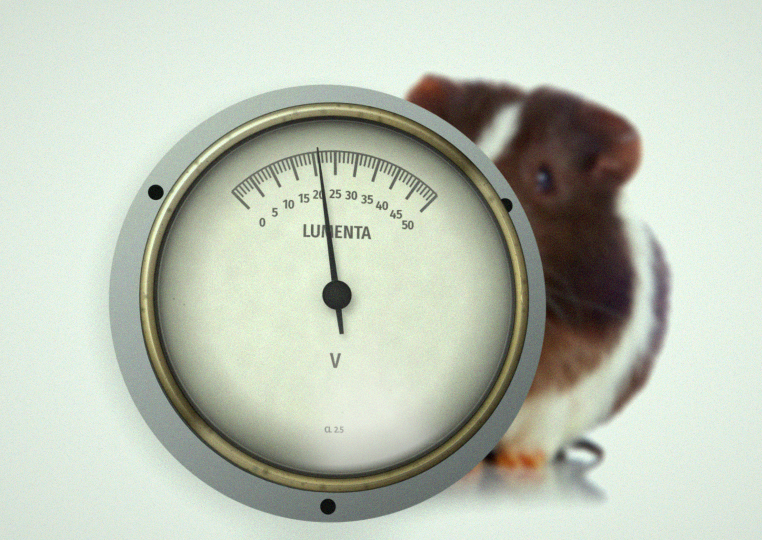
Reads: 21; V
